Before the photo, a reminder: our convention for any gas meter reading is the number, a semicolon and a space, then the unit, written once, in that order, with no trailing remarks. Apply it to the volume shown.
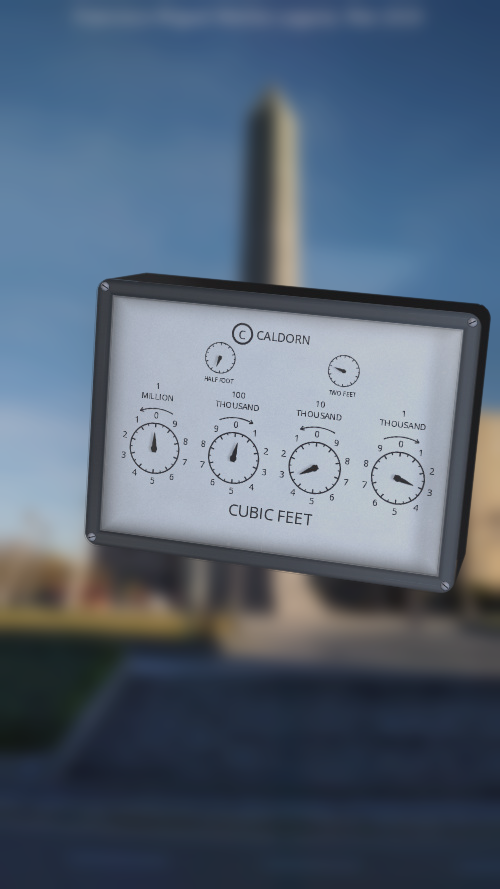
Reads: 3300; ft³
